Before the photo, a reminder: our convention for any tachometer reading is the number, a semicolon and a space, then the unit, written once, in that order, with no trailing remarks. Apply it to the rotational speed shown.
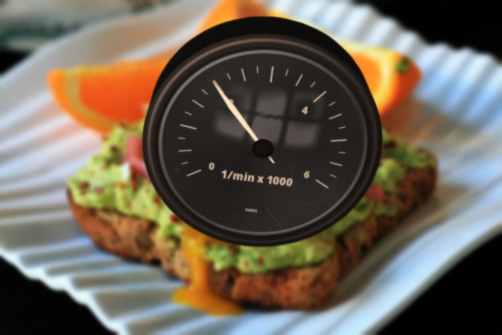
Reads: 2000; rpm
